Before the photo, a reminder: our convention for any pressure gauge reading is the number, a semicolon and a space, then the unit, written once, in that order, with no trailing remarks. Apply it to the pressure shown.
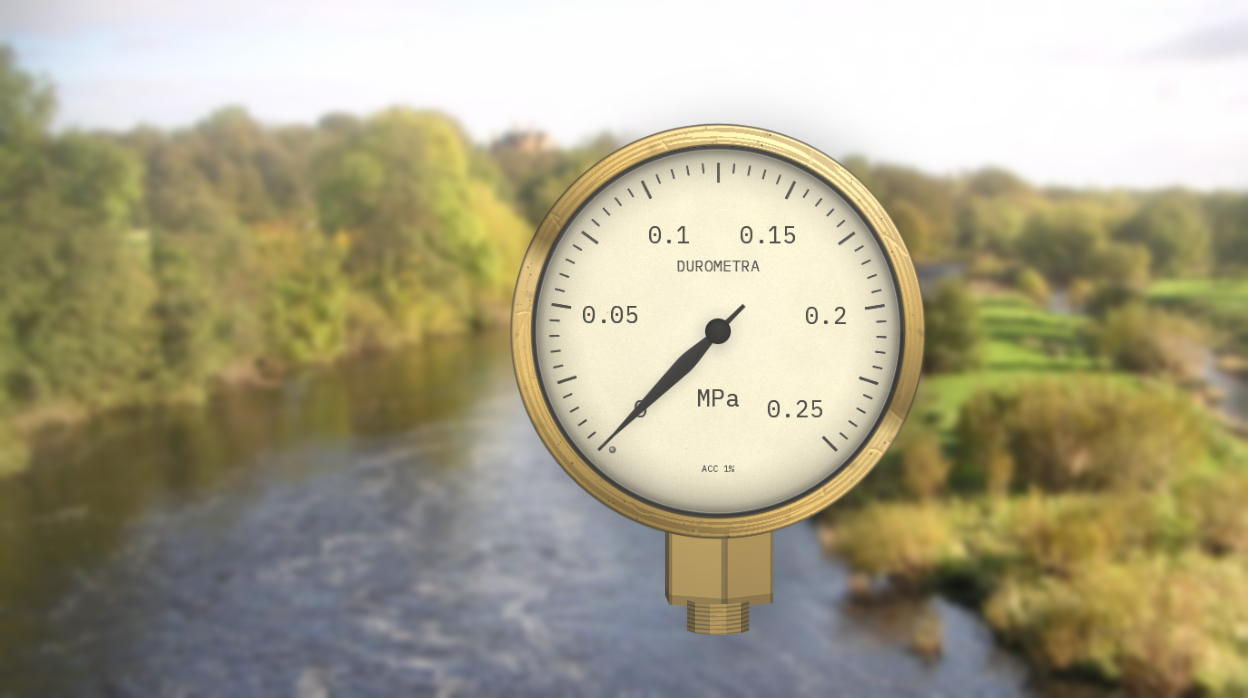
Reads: 0; MPa
